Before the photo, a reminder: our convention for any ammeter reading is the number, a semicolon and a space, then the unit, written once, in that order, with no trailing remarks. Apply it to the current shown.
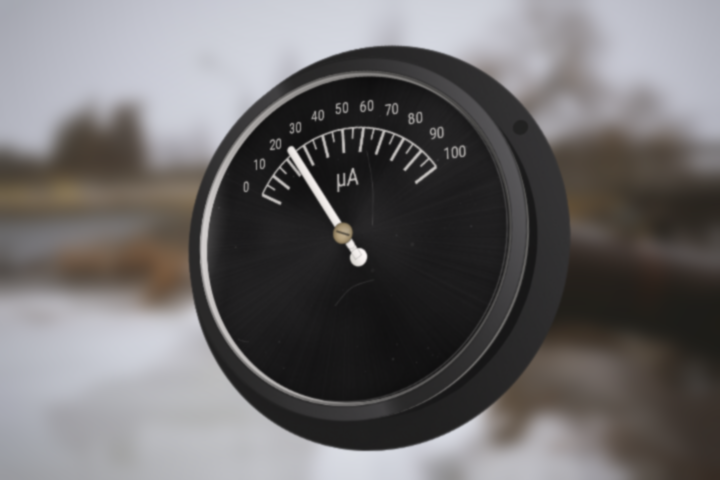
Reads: 25; µA
